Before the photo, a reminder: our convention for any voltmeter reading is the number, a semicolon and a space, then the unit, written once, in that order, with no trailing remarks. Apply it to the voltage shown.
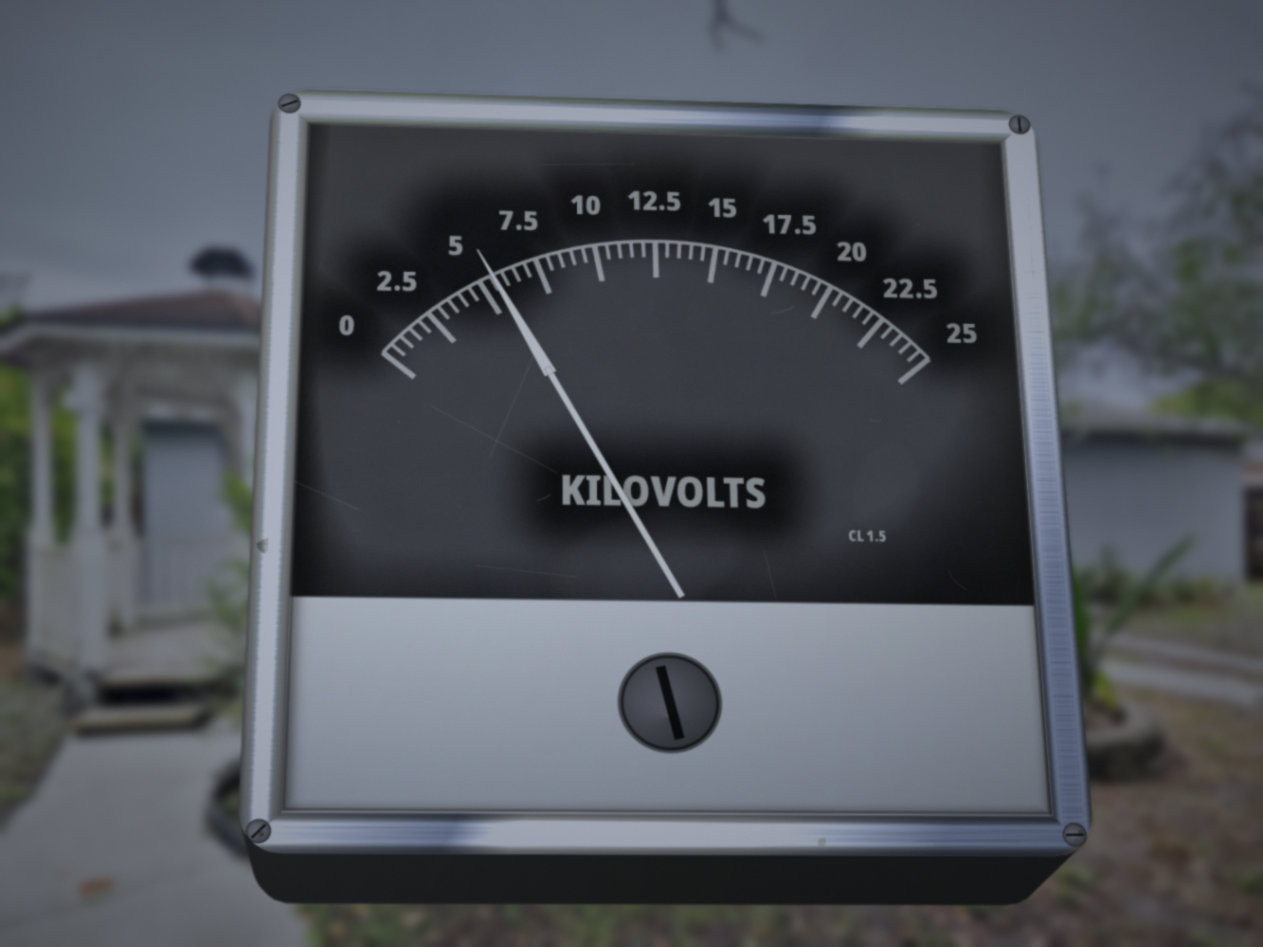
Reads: 5.5; kV
